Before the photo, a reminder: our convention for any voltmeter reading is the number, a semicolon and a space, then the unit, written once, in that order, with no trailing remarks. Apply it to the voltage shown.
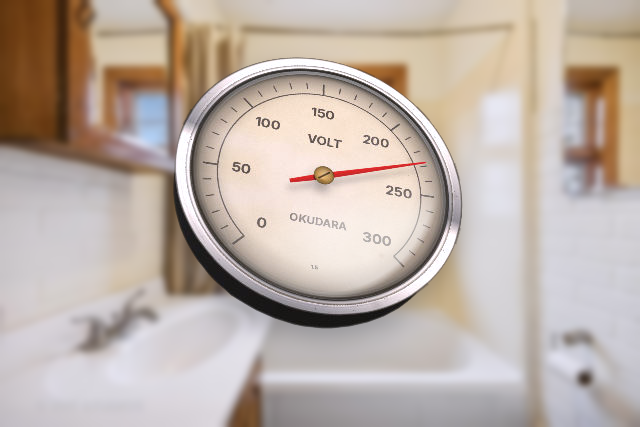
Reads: 230; V
